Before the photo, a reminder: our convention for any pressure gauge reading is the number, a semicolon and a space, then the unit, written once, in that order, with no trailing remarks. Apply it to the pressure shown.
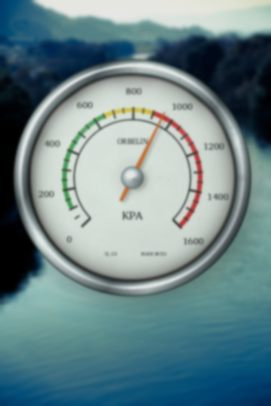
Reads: 950; kPa
